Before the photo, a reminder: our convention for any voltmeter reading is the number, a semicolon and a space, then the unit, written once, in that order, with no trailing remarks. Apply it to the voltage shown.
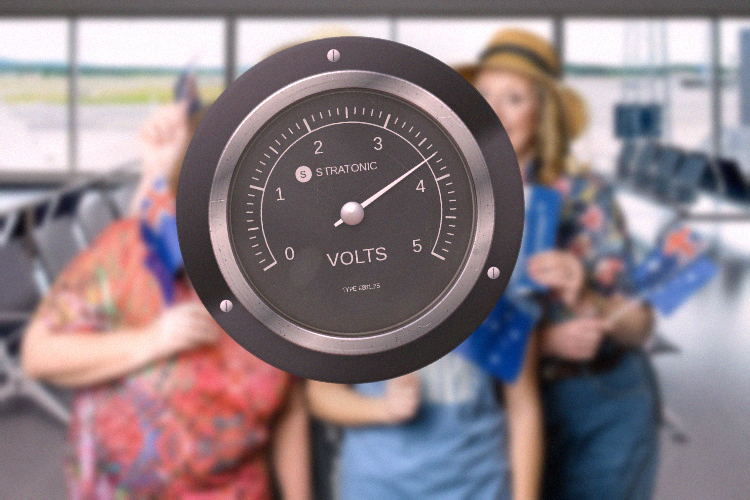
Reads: 3.7; V
